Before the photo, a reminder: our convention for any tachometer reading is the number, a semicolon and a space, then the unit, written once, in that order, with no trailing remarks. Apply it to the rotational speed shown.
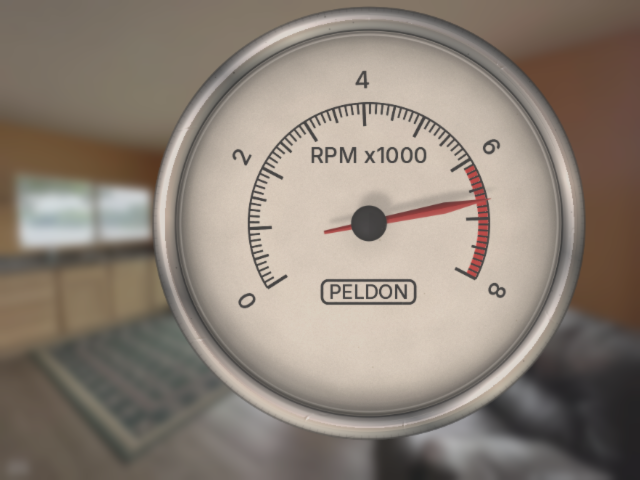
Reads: 6700; rpm
